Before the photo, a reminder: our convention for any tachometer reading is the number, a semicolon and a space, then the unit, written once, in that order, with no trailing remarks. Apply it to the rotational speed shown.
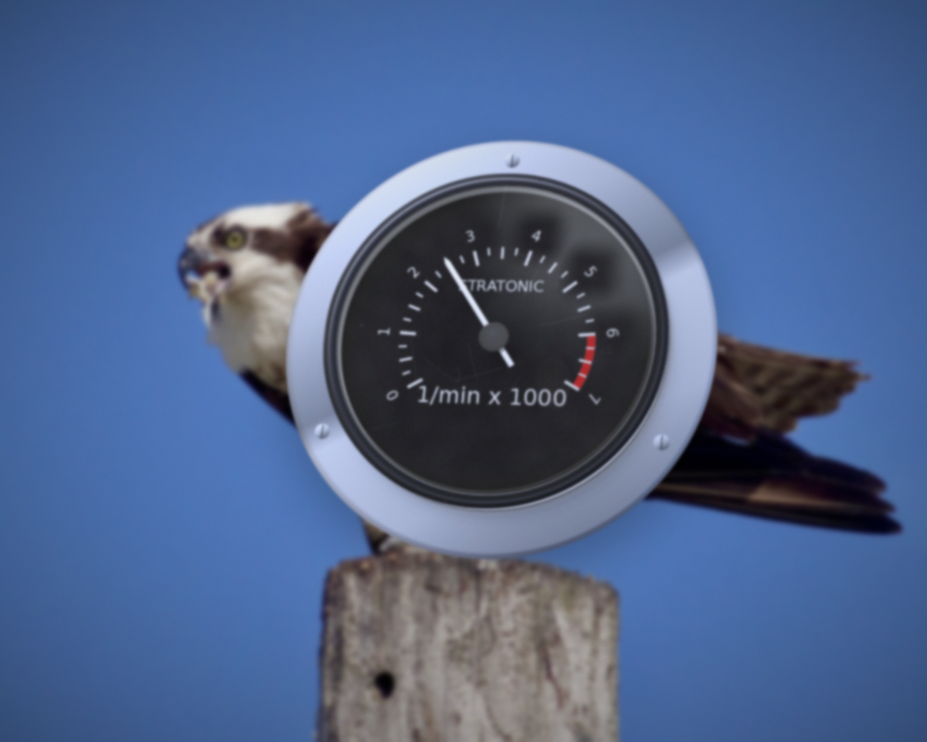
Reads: 2500; rpm
